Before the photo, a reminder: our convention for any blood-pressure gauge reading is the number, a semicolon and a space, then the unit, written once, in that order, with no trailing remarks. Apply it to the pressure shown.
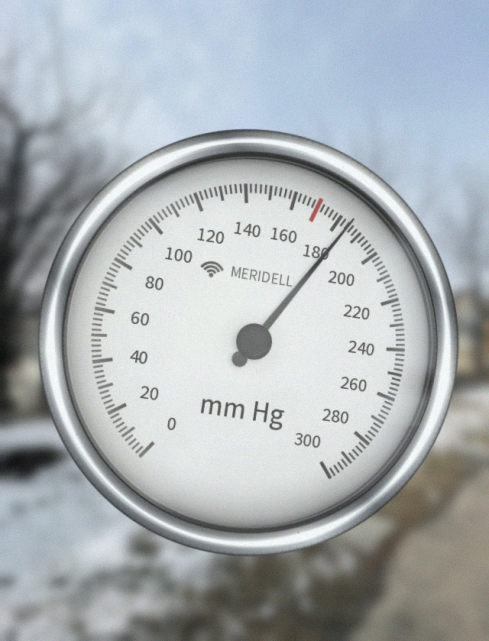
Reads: 184; mmHg
